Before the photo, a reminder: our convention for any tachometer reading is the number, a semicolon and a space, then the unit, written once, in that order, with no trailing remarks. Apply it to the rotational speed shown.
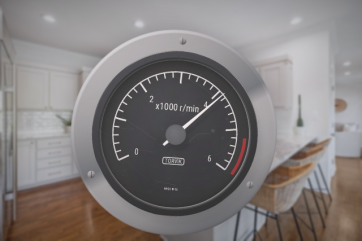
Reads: 4100; rpm
